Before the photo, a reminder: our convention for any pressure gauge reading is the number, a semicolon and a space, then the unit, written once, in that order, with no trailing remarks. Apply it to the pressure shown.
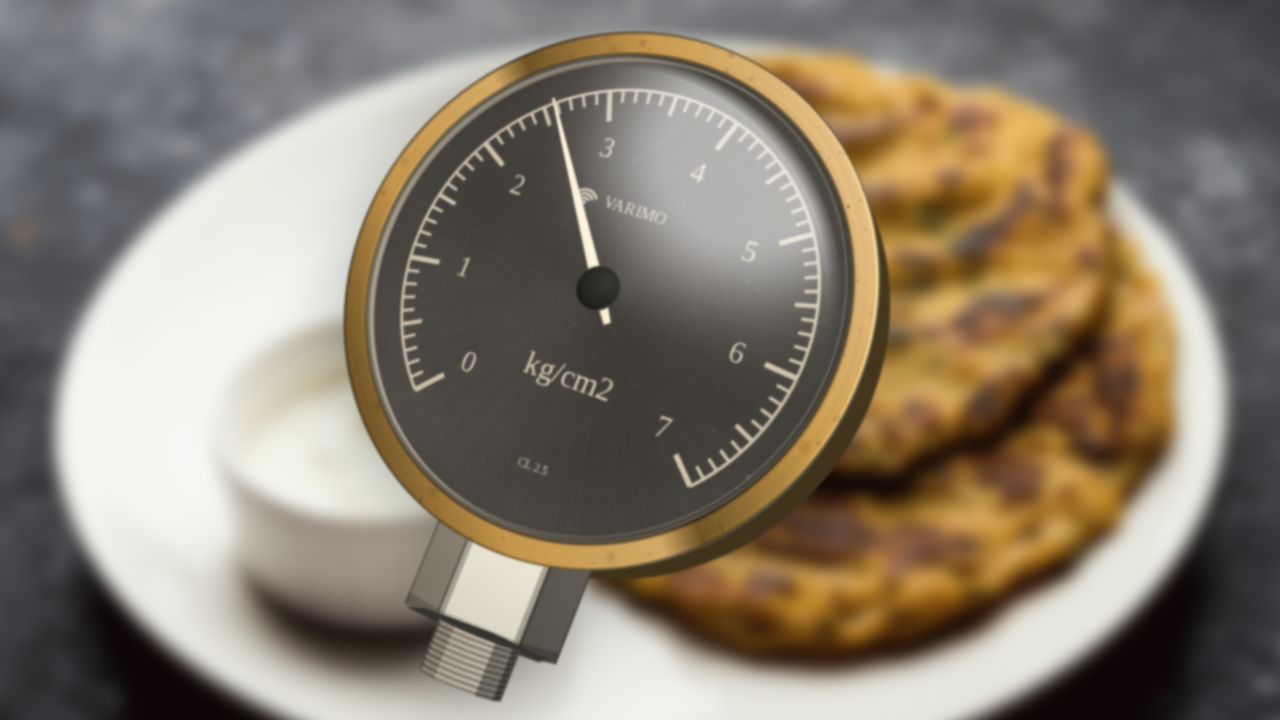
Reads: 2.6; kg/cm²
